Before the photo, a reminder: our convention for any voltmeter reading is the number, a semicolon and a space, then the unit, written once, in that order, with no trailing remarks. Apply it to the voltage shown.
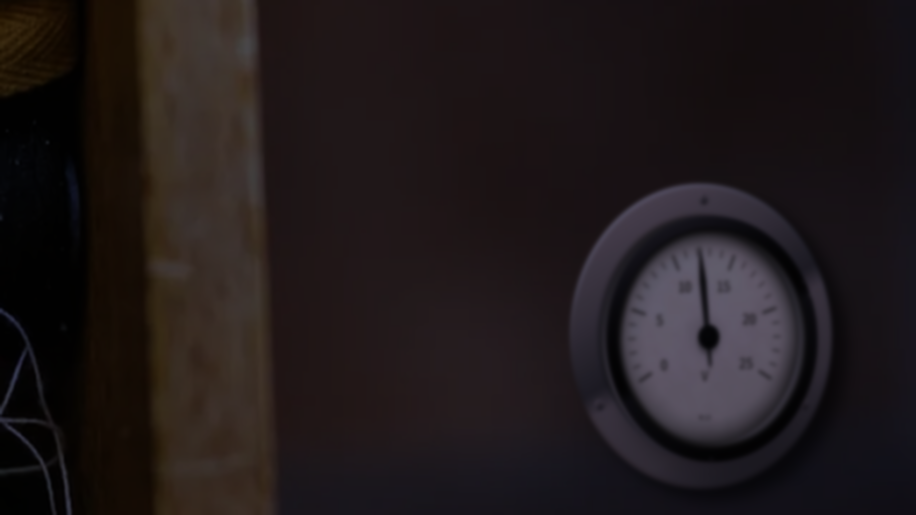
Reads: 12; V
